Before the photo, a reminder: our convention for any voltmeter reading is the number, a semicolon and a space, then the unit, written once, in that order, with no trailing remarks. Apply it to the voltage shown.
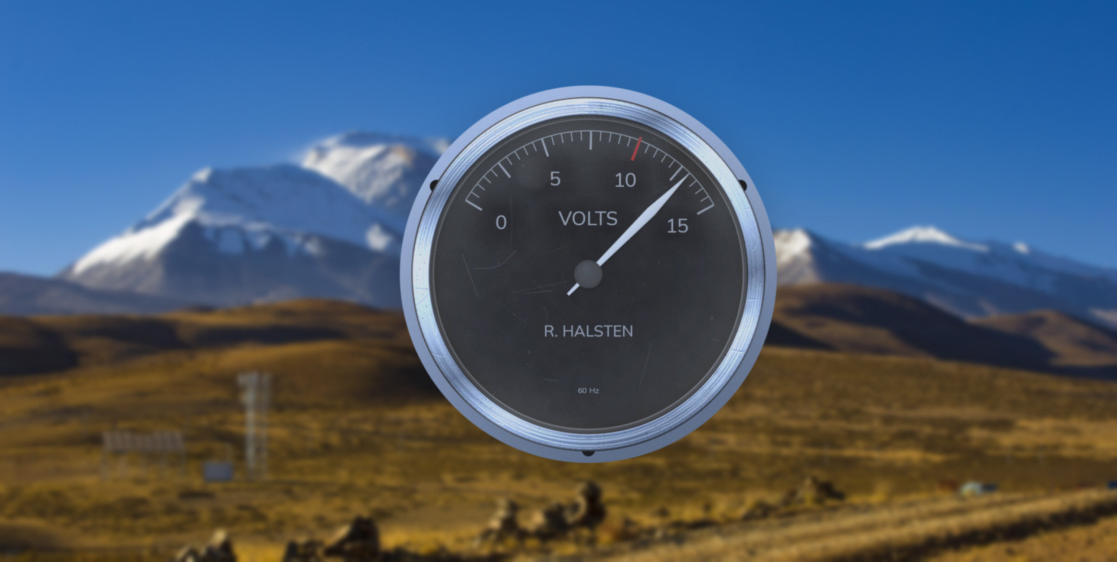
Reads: 13; V
